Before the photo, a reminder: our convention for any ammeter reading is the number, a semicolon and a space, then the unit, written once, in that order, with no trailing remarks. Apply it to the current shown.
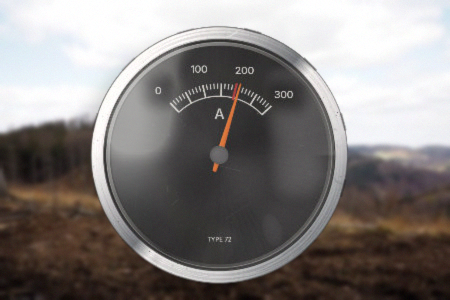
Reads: 200; A
